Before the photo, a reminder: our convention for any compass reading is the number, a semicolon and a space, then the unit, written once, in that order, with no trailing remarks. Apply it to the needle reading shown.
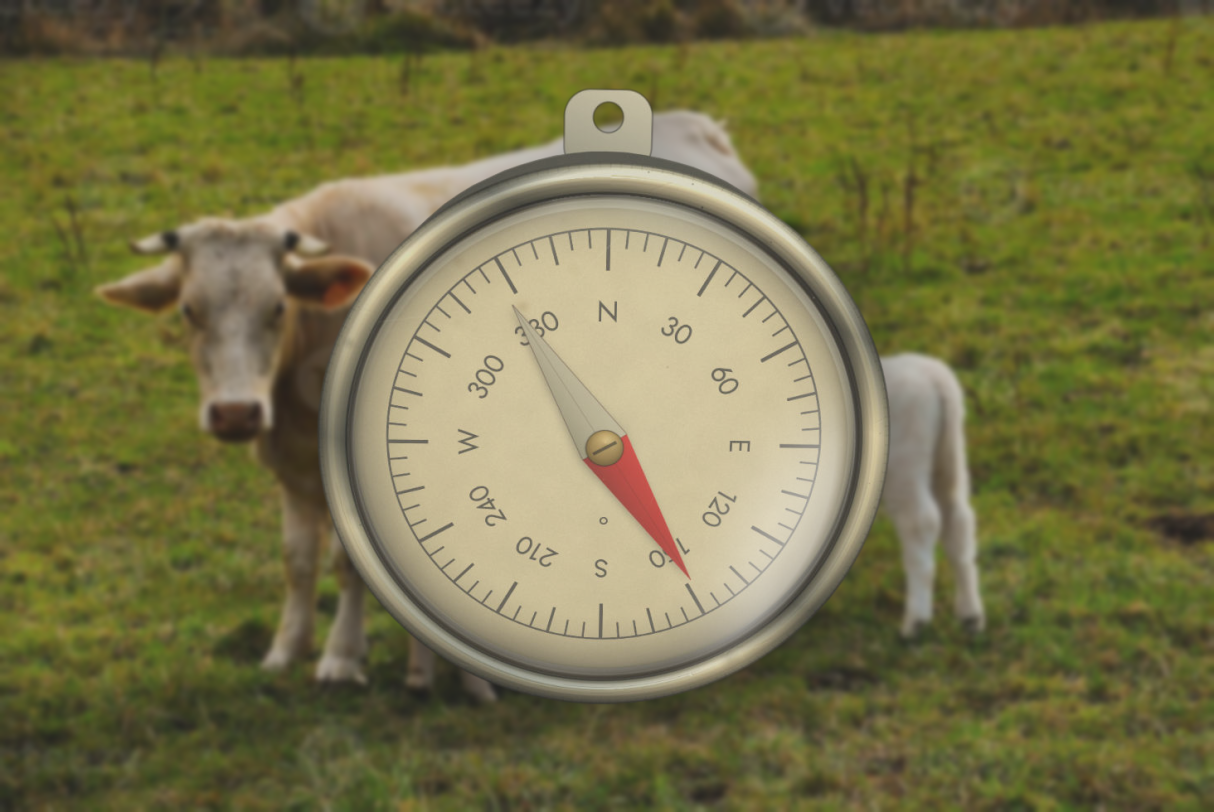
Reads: 147.5; °
